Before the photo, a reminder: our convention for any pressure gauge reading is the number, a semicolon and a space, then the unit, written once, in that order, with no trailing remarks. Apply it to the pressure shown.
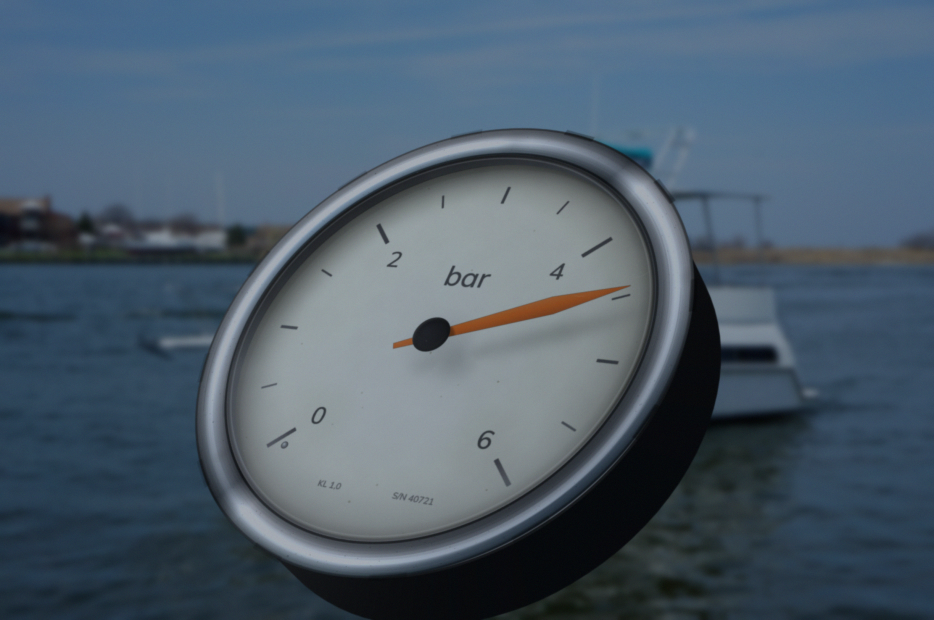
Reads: 4.5; bar
